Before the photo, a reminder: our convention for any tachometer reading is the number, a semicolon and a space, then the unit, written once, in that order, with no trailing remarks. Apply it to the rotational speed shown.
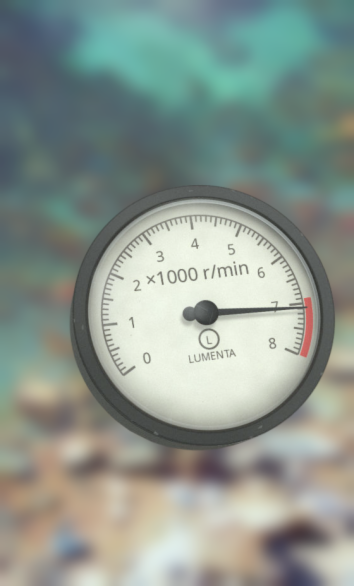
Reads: 7100; rpm
